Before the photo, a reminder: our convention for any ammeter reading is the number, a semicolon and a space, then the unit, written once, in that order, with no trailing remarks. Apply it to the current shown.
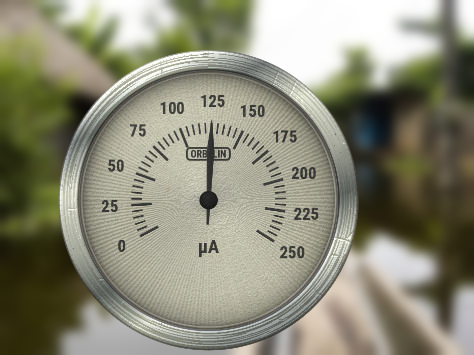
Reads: 125; µA
